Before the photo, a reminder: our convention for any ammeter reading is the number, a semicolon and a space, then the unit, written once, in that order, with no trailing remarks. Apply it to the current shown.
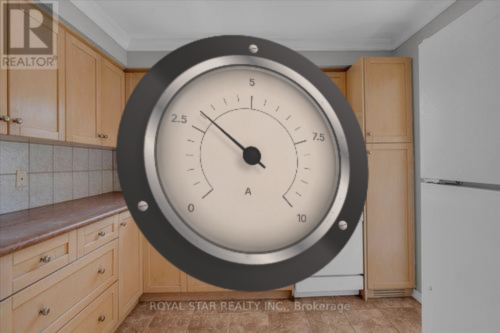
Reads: 3; A
